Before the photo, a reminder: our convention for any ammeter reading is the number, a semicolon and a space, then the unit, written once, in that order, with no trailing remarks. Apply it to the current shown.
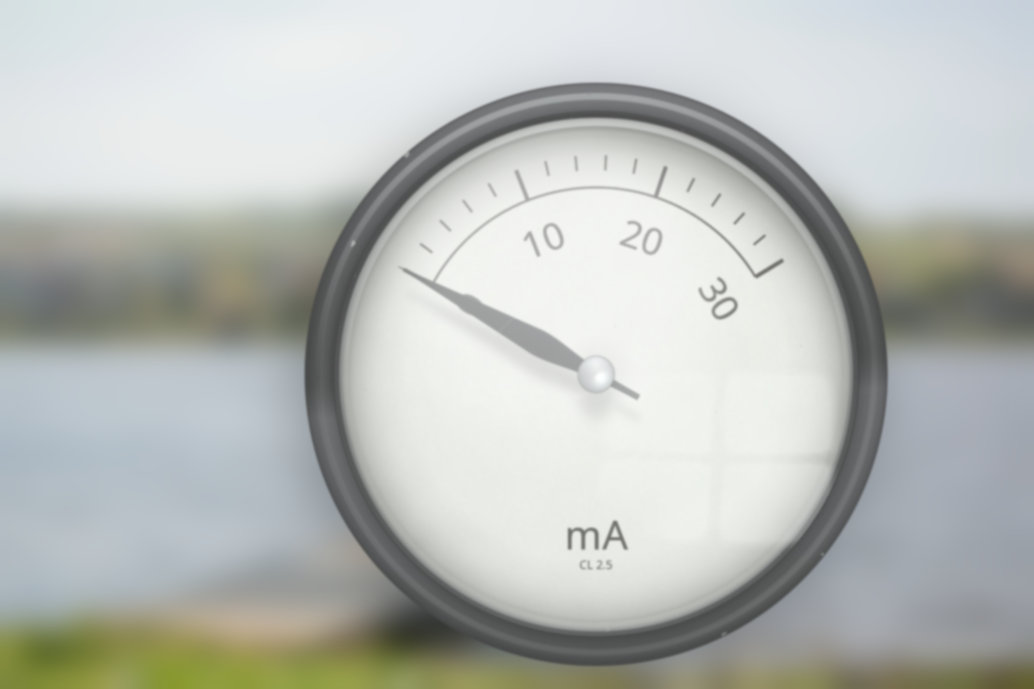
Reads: 0; mA
